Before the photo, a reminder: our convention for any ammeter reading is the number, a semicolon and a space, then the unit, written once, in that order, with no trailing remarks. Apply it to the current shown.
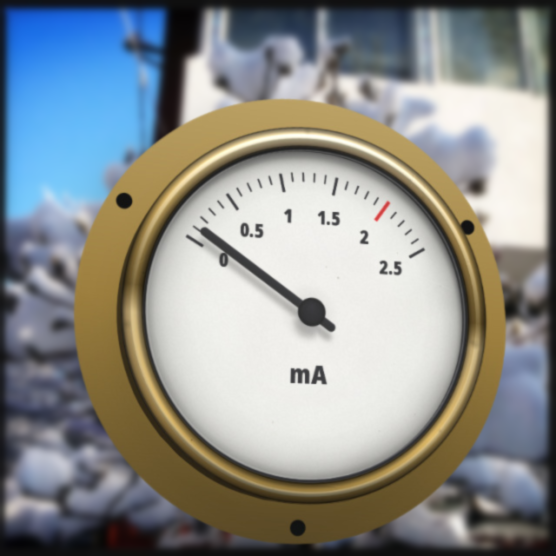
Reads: 0.1; mA
